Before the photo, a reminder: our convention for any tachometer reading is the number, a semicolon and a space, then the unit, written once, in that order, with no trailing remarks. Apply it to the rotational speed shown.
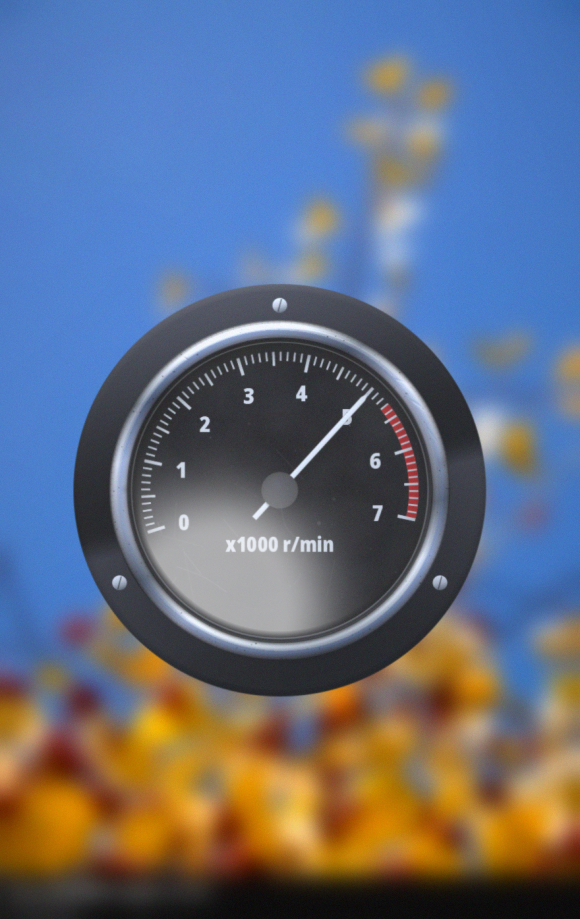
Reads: 5000; rpm
